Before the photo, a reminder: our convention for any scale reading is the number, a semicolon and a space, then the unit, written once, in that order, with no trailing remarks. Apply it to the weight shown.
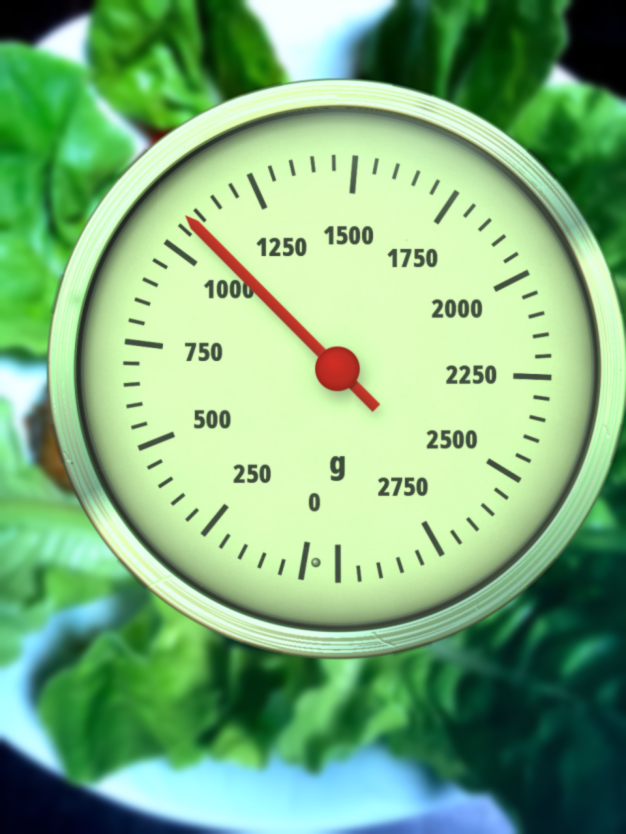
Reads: 1075; g
